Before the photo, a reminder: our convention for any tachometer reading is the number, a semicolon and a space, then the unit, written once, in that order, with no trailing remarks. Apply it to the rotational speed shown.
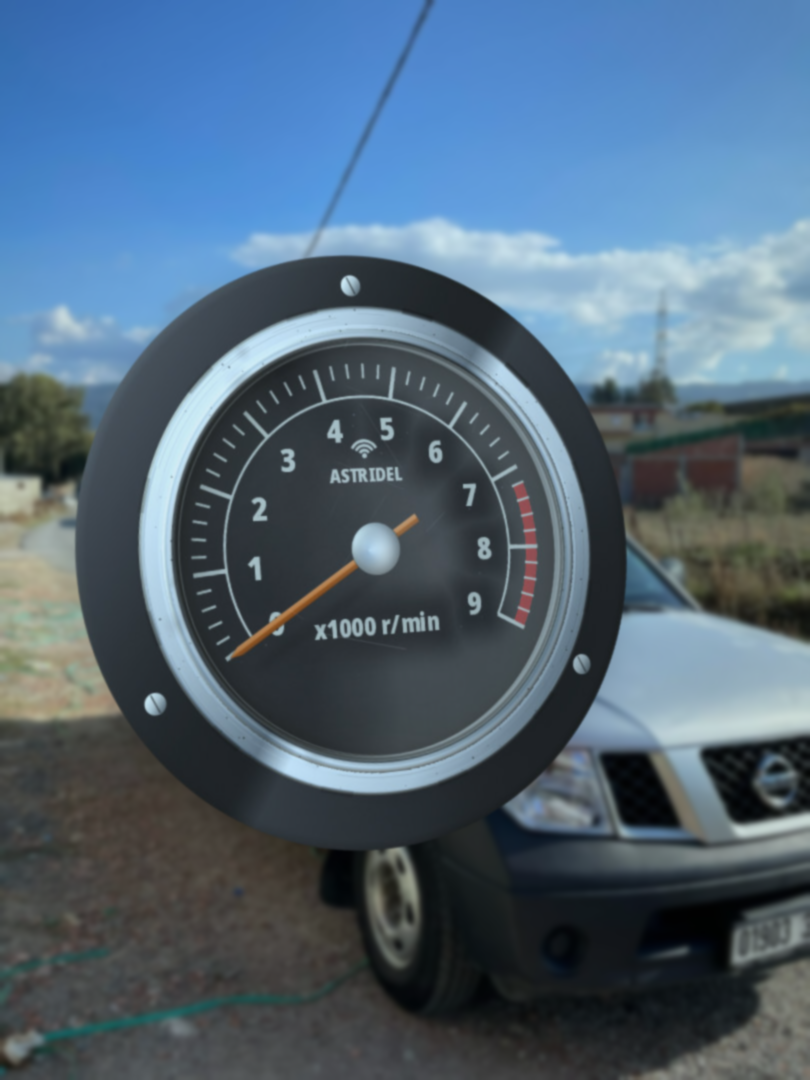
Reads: 0; rpm
